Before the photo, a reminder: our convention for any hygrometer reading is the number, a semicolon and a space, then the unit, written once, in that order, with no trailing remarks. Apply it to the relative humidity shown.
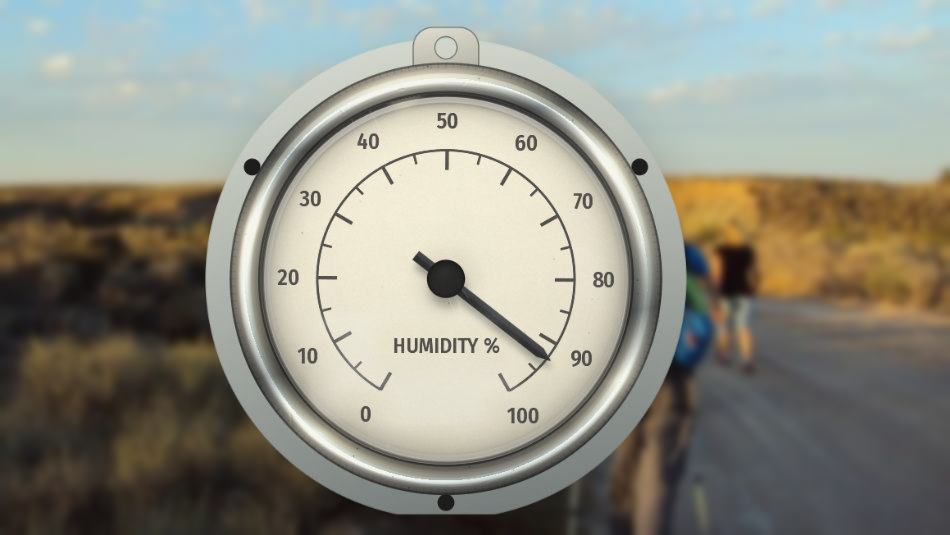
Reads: 92.5; %
